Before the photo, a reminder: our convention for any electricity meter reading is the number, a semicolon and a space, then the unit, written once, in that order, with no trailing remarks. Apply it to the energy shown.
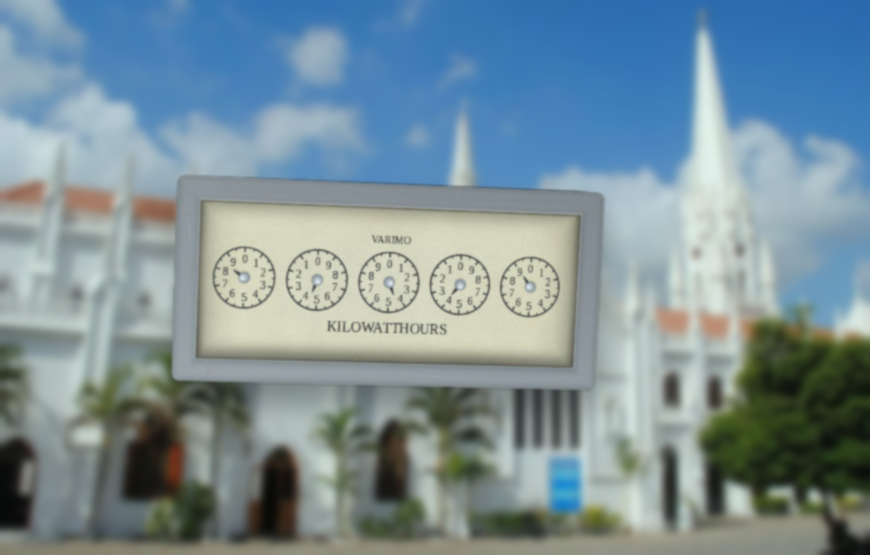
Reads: 84439; kWh
